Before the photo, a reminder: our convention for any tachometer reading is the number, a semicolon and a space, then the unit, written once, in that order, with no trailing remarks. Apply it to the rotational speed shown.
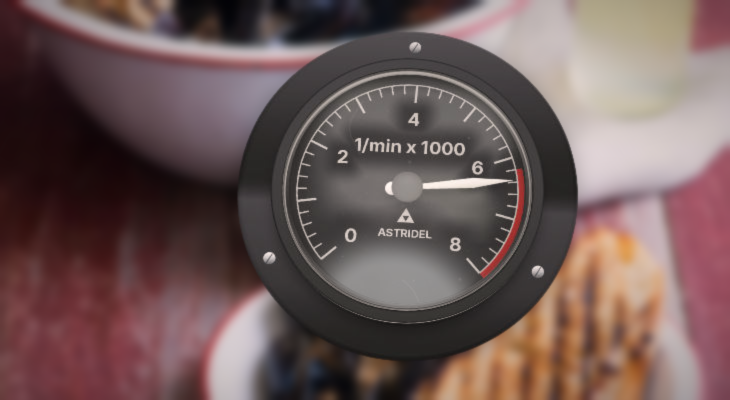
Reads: 6400; rpm
